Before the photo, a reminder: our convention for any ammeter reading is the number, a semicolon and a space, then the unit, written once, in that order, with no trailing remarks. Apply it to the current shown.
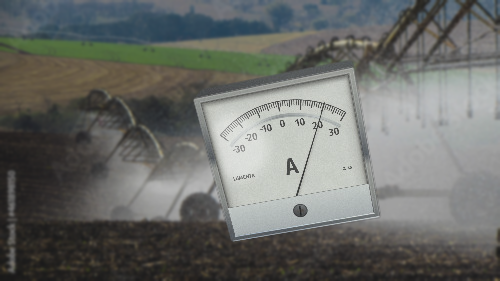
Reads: 20; A
